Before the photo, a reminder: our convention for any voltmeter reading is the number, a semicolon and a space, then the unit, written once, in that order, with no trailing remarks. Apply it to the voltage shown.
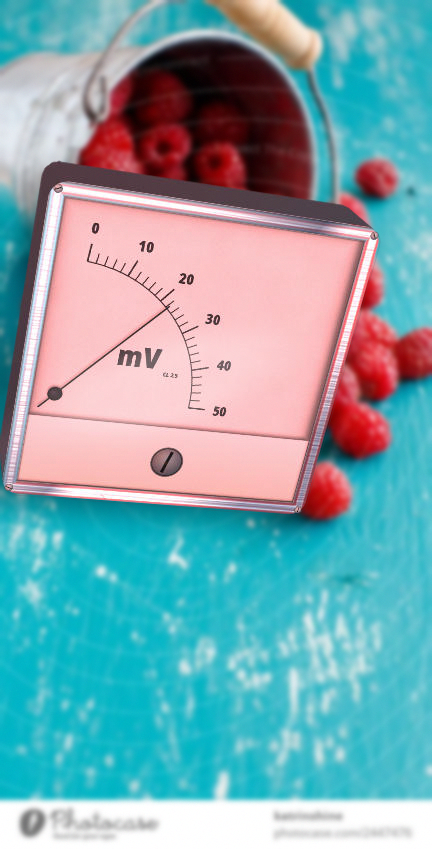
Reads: 22; mV
